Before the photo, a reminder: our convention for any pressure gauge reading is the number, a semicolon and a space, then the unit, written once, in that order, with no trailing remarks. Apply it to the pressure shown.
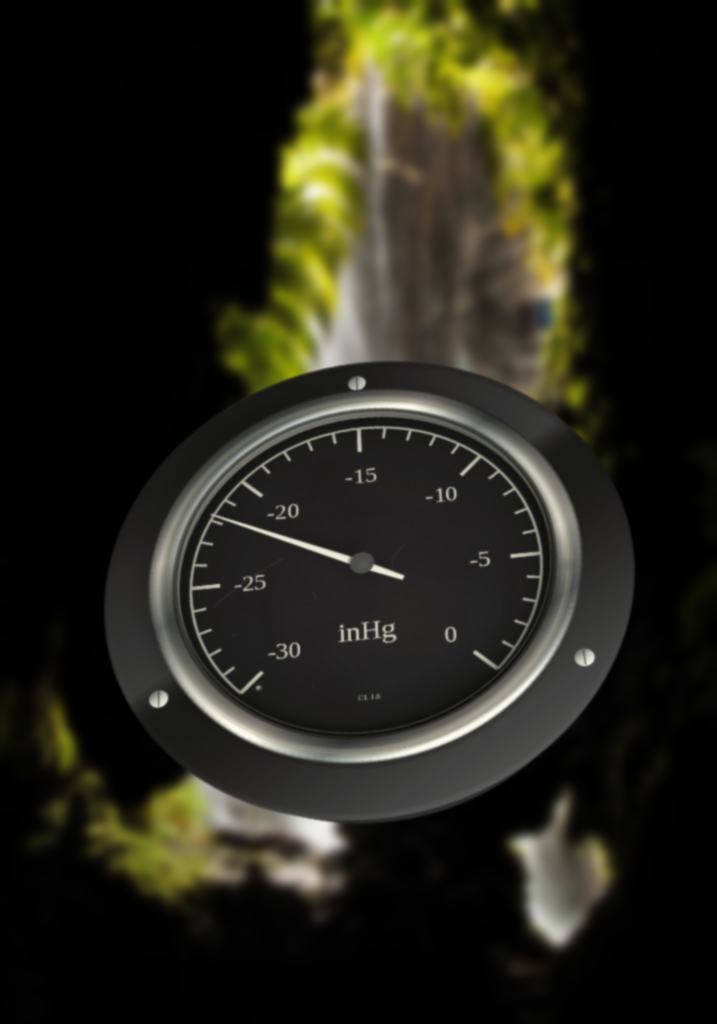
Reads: -22; inHg
